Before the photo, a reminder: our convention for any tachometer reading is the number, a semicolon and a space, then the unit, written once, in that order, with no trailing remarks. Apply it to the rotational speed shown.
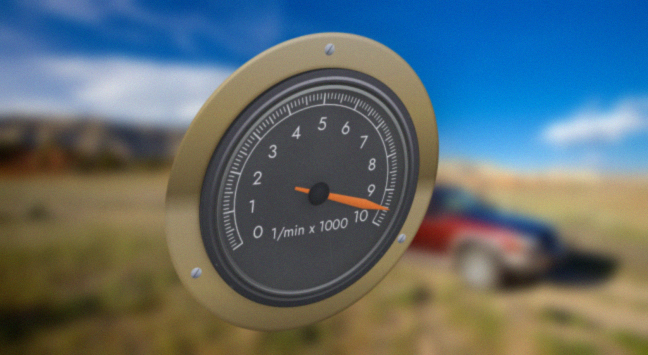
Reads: 9500; rpm
